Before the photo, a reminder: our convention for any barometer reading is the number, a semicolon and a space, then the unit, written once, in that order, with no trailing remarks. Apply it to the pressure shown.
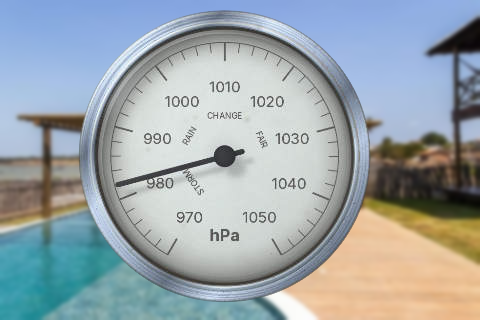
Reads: 982; hPa
